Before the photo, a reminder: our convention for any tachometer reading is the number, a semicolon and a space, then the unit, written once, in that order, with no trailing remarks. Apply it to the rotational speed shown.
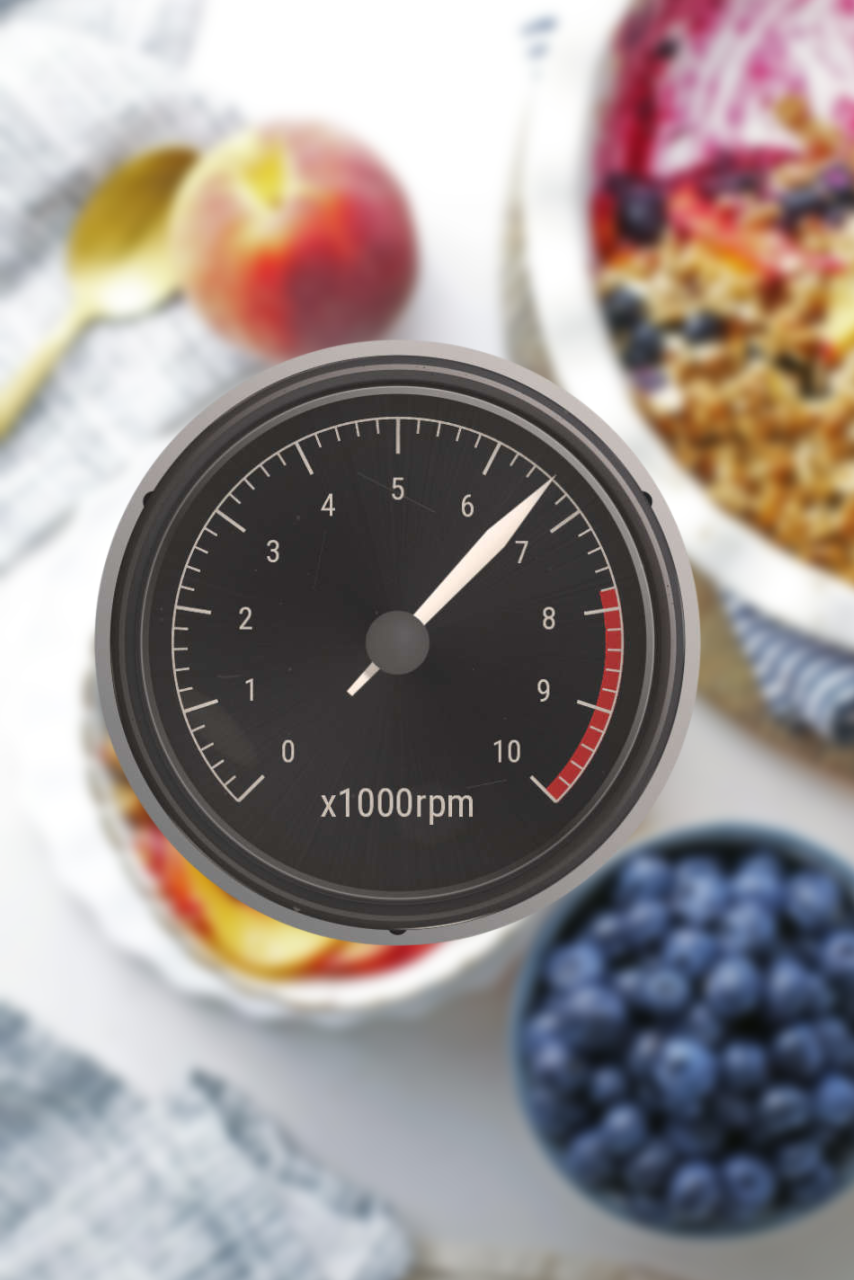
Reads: 6600; rpm
